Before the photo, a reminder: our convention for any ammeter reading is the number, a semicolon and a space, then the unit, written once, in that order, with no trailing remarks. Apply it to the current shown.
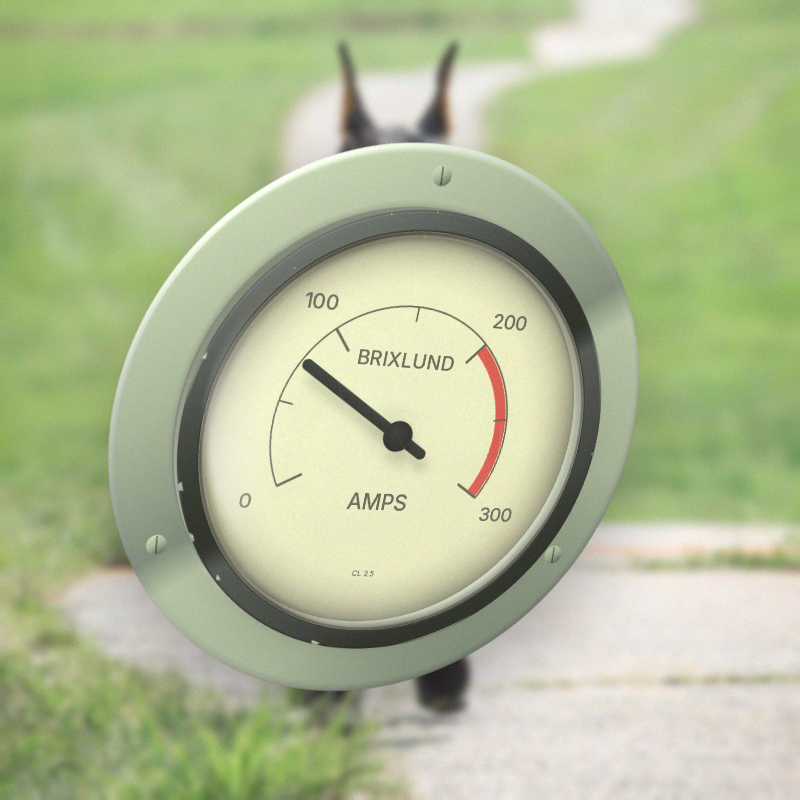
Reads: 75; A
